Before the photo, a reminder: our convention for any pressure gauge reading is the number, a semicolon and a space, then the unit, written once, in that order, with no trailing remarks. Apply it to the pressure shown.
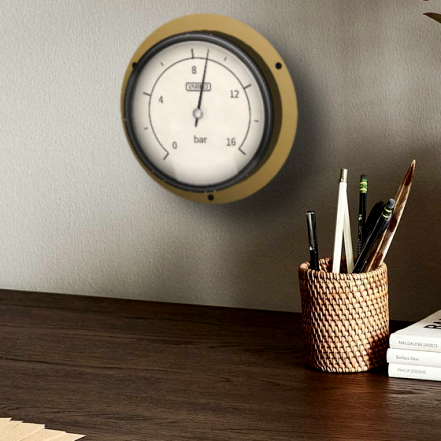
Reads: 9; bar
